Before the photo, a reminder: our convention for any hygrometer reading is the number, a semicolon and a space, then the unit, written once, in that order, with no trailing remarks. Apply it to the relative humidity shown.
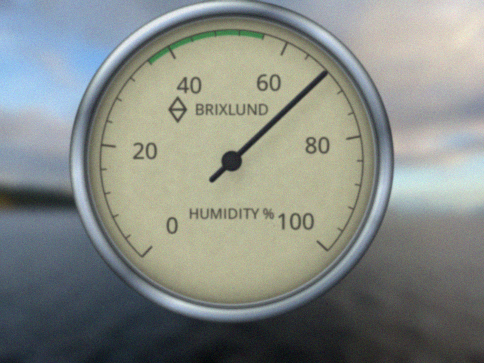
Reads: 68; %
